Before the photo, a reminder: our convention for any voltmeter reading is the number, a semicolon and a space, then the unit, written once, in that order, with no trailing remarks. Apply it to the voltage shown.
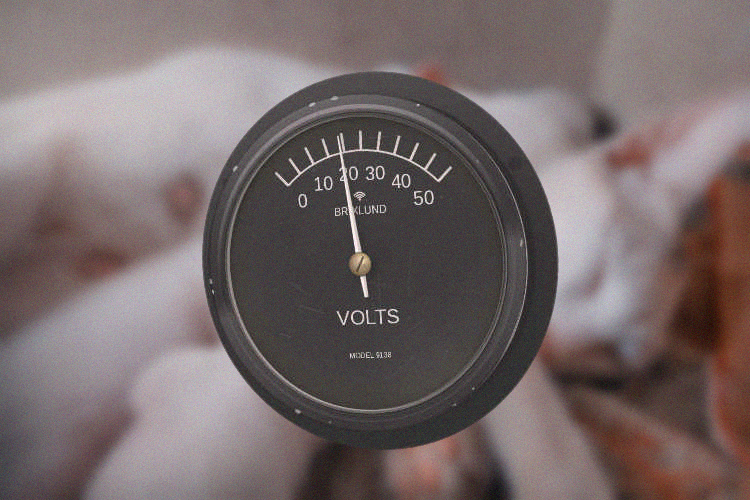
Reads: 20; V
